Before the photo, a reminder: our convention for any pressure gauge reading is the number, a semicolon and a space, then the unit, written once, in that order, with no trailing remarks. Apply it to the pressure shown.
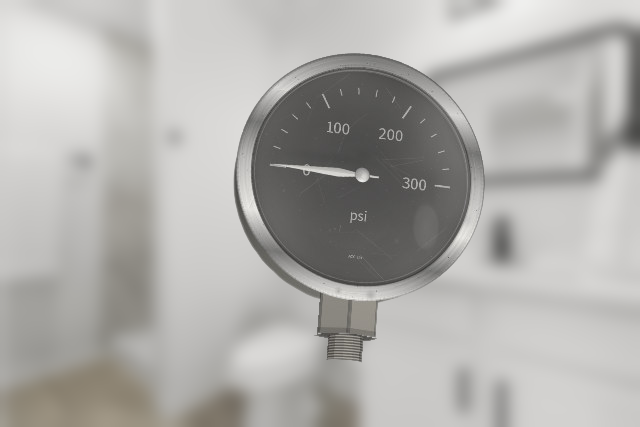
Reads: 0; psi
